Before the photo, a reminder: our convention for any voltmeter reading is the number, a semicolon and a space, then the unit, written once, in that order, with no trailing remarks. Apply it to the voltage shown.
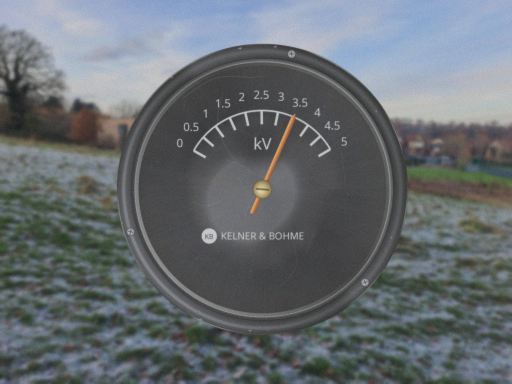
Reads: 3.5; kV
